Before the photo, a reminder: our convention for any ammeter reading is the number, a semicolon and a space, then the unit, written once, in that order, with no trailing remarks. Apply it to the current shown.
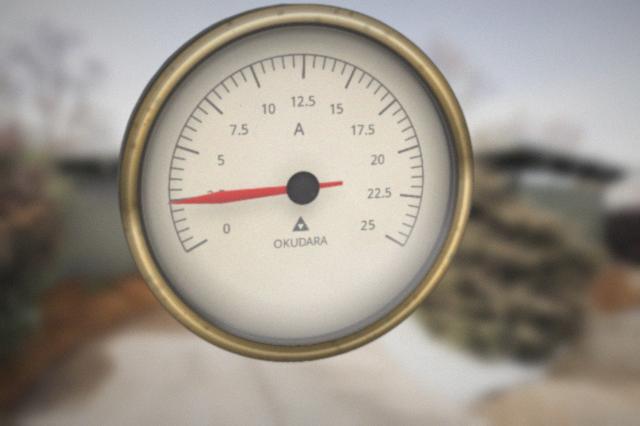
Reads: 2.5; A
